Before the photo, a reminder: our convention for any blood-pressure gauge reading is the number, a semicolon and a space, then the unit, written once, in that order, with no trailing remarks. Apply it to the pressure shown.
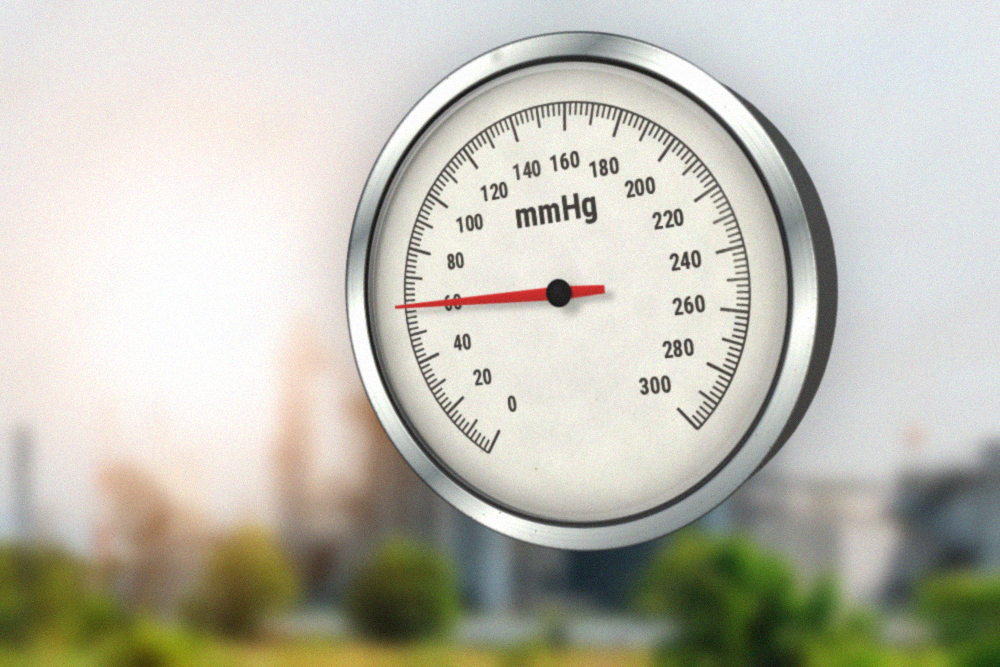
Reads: 60; mmHg
